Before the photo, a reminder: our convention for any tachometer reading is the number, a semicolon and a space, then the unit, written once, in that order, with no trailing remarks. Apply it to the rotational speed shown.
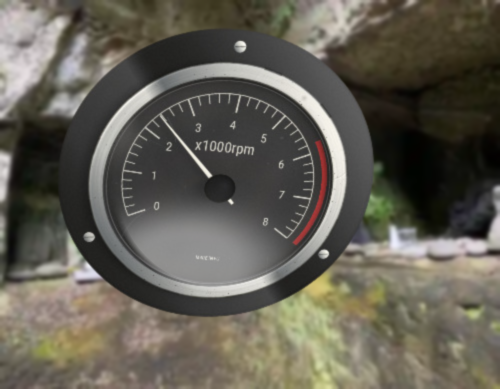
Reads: 2400; rpm
